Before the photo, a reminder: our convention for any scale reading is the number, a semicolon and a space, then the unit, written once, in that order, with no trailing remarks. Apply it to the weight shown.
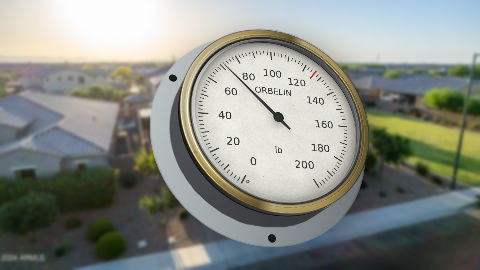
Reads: 70; lb
